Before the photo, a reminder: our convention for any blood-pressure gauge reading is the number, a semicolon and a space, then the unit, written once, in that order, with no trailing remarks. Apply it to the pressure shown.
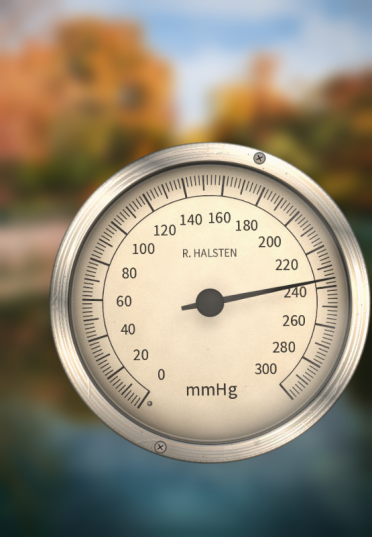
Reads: 236; mmHg
